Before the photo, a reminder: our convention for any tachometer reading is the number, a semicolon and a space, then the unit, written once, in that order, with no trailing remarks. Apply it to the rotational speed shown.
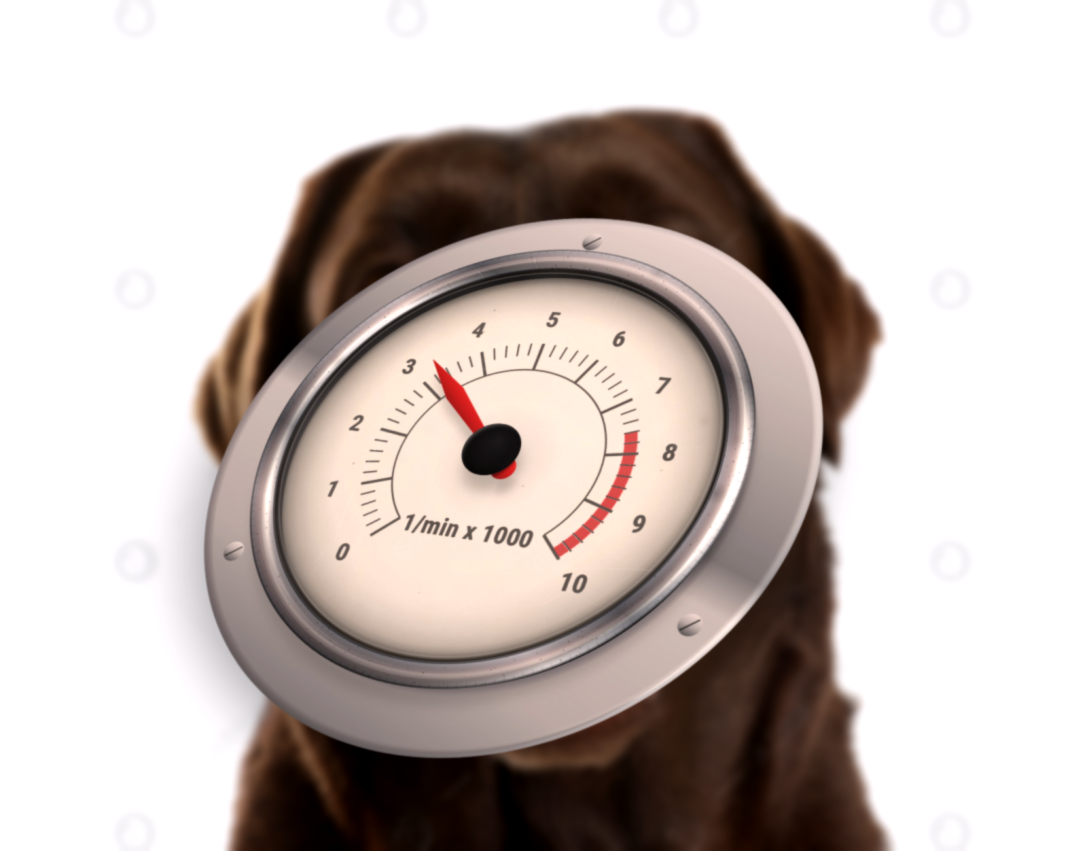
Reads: 3300; rpm
